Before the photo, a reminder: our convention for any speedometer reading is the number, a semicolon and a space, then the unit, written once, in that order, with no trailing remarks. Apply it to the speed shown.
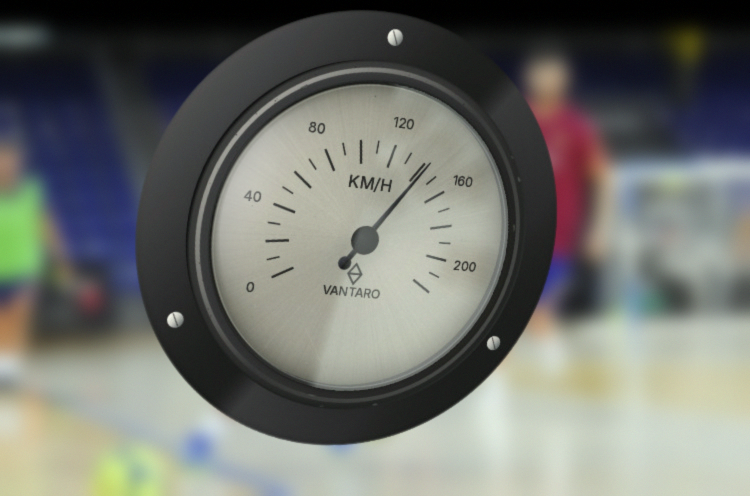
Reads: 140; km/h
